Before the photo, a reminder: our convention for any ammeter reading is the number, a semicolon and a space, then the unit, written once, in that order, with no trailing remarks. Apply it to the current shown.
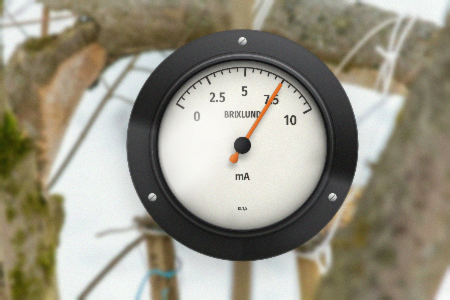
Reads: 7.5; mA
